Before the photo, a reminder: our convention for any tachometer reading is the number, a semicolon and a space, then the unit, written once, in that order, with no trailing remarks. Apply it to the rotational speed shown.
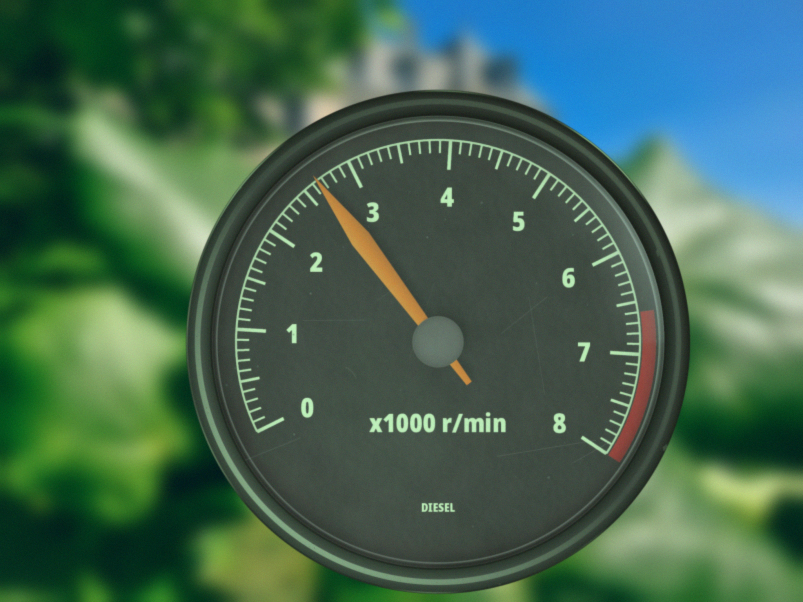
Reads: 2650; rpm
